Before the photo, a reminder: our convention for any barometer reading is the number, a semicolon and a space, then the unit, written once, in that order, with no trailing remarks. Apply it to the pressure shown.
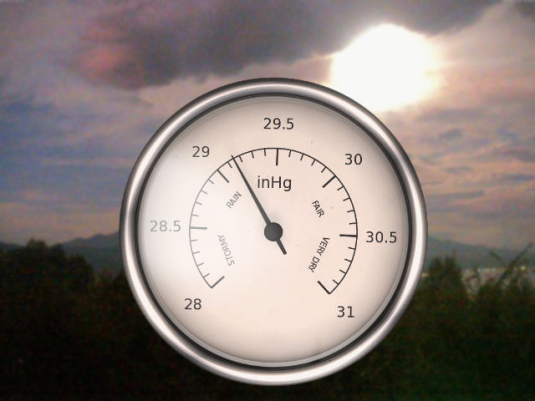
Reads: 29.15; inHg
